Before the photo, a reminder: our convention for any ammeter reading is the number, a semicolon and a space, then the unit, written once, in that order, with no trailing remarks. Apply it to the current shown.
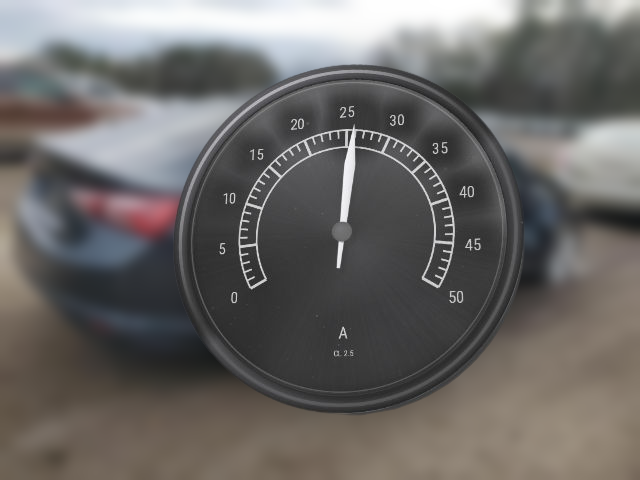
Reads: 26; A
